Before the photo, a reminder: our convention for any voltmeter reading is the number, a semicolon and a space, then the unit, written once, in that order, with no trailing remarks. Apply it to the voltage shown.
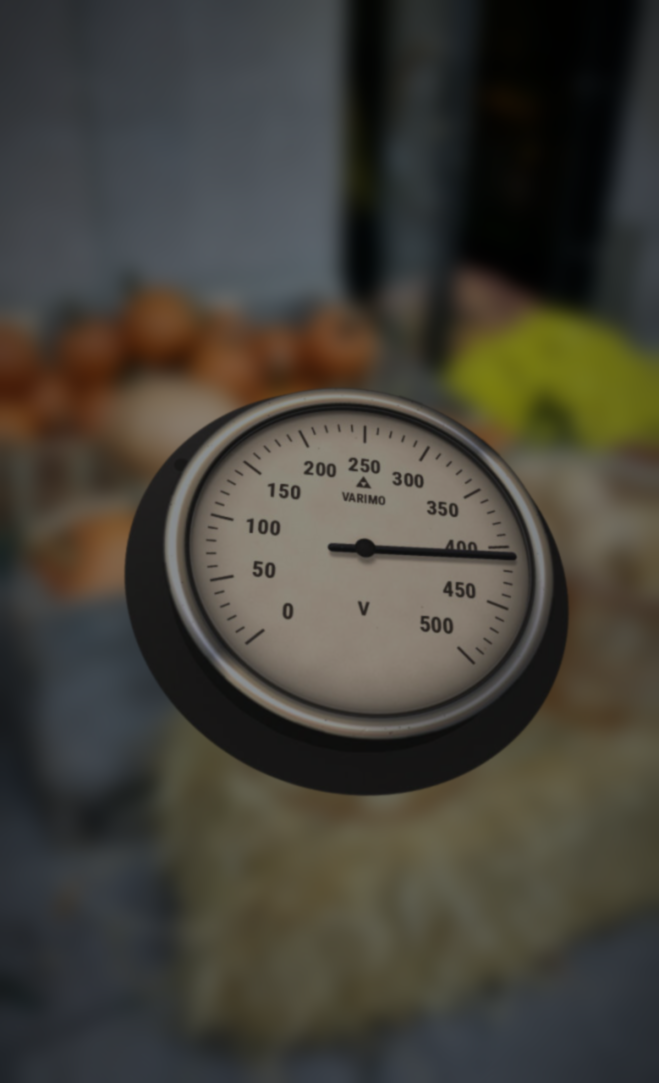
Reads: 410; V
